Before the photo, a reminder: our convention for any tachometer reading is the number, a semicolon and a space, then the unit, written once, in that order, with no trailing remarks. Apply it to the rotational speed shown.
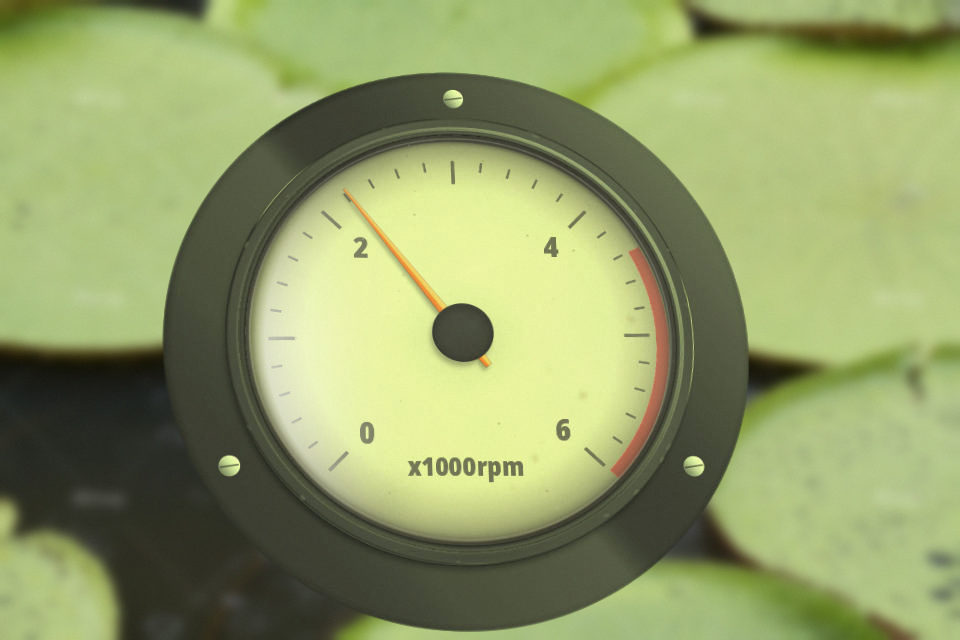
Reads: 2200; rpm
